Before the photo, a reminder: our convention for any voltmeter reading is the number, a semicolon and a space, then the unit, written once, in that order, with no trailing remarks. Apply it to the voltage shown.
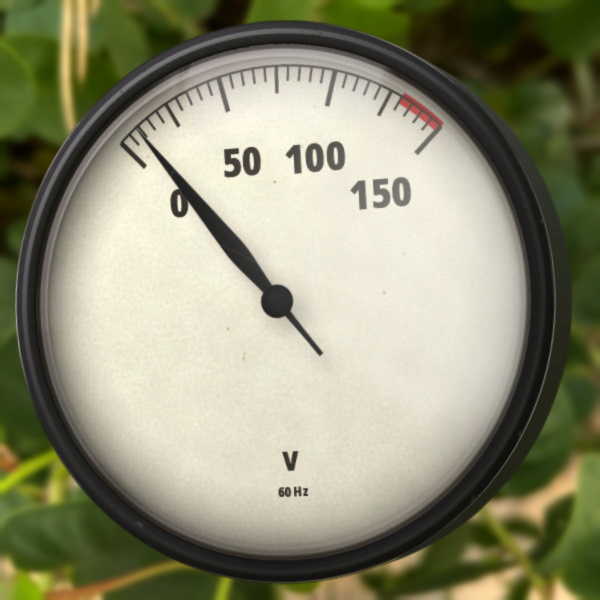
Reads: 10; V
